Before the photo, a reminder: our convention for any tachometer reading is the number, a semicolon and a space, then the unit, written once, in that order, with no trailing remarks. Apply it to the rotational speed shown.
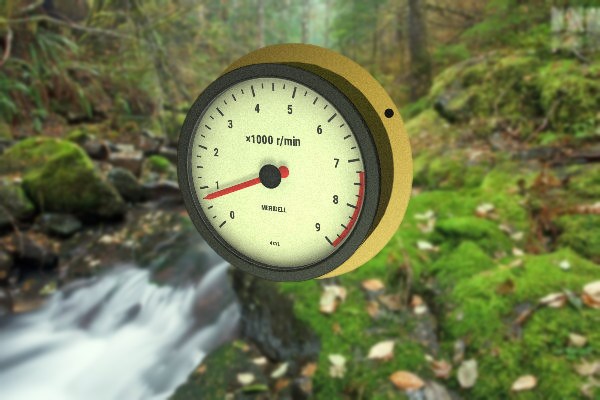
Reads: 750; rpm
